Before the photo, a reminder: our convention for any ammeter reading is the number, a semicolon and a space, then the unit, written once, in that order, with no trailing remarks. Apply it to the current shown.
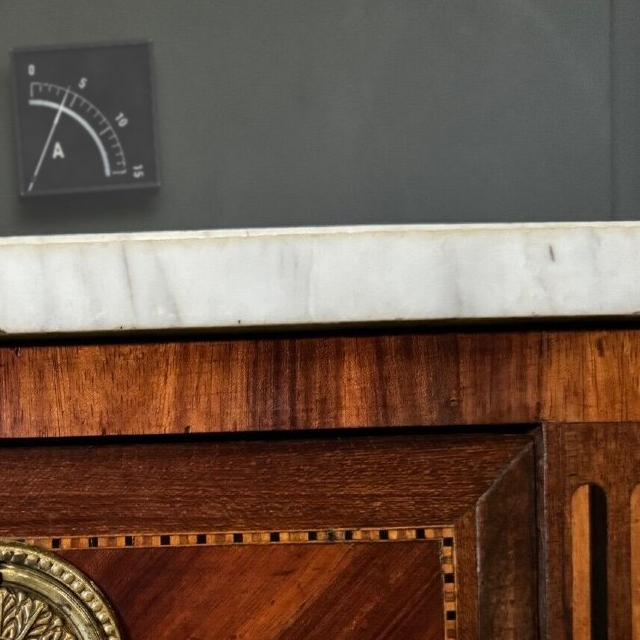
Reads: 4; A
